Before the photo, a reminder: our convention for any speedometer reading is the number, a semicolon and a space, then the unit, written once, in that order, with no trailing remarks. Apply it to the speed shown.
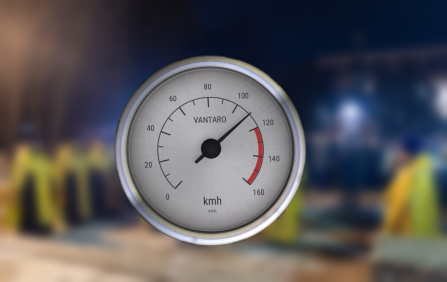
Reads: 110; km/h
